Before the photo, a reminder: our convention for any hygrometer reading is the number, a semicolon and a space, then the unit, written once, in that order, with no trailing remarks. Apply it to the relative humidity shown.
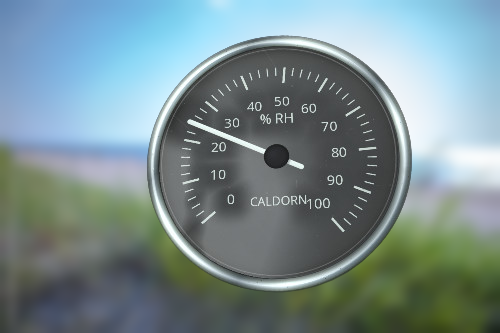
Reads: 24; %
